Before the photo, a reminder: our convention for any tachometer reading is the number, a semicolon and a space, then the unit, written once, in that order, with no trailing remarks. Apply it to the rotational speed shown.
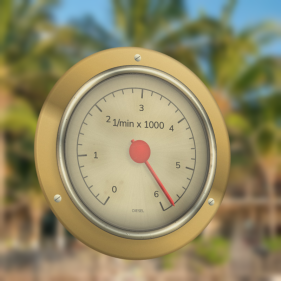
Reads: 5800; rpm
